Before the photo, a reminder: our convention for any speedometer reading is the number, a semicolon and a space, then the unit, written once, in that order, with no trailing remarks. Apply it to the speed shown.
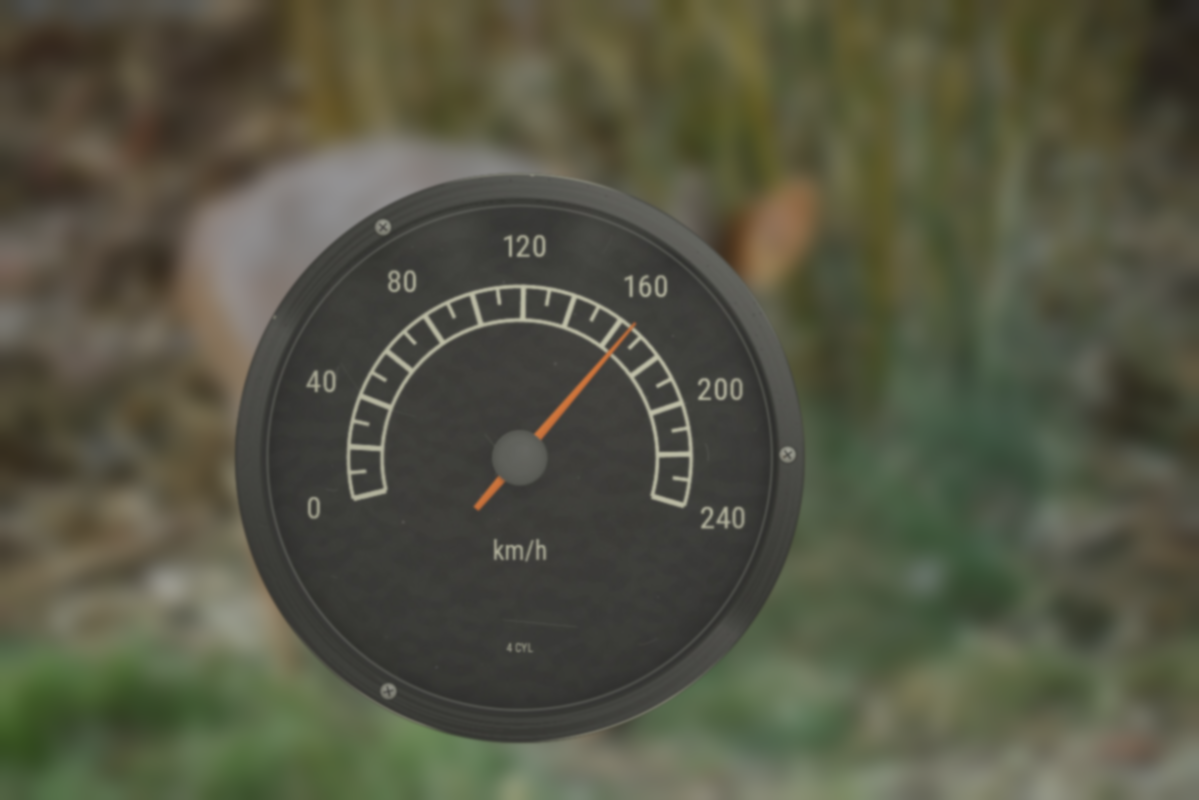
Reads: 165; km/h
